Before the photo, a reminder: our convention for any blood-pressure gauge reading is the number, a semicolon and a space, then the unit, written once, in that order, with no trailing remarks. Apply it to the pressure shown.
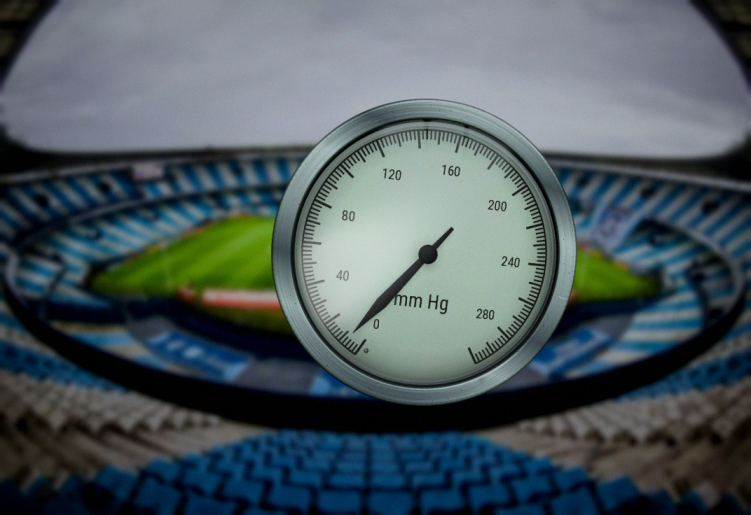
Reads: 8; mmHg
